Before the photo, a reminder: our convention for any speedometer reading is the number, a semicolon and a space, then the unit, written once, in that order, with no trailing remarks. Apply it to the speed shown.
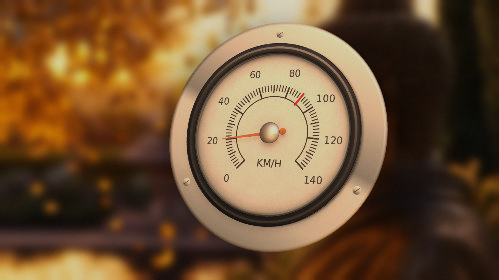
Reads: 20; km/h
